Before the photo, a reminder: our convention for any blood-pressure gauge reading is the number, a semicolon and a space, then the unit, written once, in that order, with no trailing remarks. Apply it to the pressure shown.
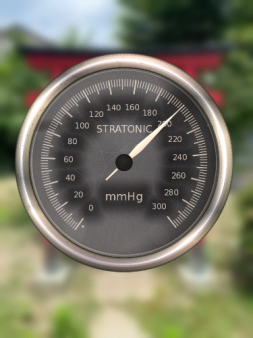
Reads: 200; mmHg
